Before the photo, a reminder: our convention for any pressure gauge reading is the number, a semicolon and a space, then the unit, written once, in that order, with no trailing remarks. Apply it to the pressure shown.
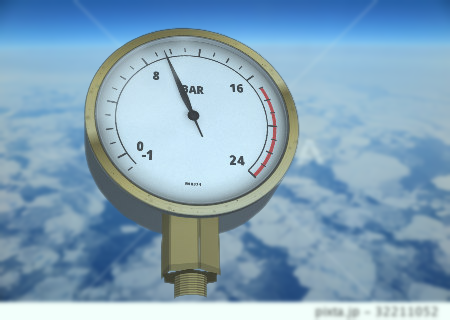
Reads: 9.5; bar
